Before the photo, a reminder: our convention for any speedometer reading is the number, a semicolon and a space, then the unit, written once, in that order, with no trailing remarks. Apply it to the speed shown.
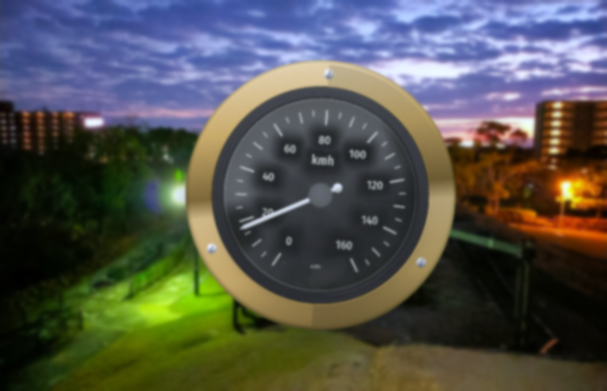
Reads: 17.5; km/h
